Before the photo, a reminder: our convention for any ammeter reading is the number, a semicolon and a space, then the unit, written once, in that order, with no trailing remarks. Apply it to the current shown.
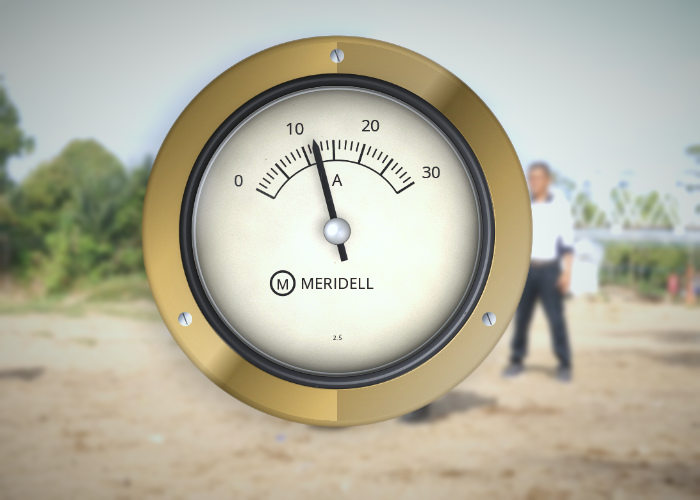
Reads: 12; A
